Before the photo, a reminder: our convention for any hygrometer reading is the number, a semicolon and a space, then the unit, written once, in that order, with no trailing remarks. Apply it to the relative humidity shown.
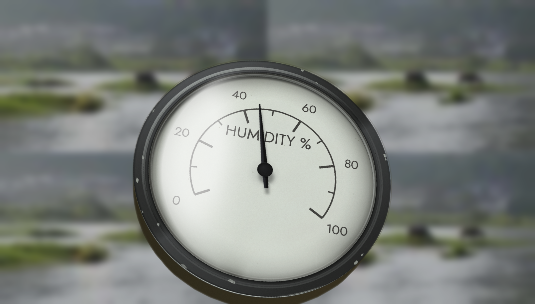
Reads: 45; %
